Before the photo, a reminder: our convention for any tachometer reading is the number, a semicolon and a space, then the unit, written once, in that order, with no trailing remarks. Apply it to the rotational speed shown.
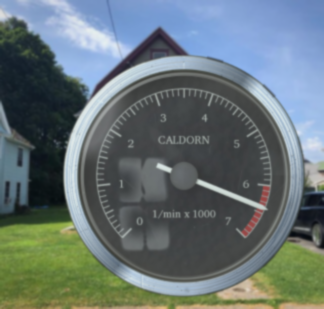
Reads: 6400; rpm
